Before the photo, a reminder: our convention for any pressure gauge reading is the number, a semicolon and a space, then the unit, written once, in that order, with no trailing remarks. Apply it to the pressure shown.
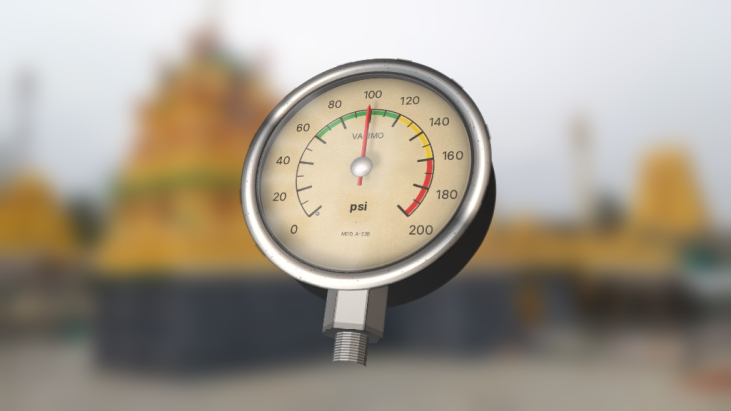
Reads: 100; psi
